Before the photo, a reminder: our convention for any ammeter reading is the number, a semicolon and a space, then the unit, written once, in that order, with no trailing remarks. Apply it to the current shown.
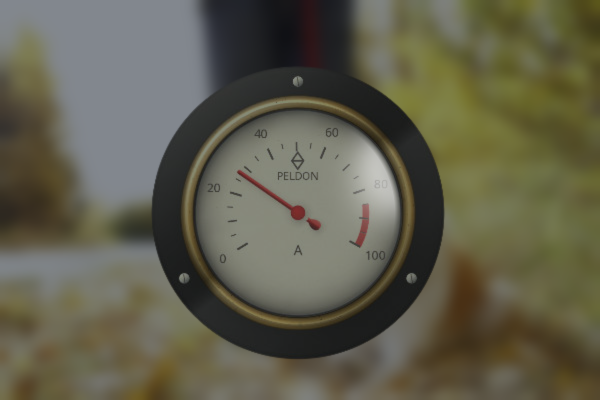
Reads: 27.5; A
